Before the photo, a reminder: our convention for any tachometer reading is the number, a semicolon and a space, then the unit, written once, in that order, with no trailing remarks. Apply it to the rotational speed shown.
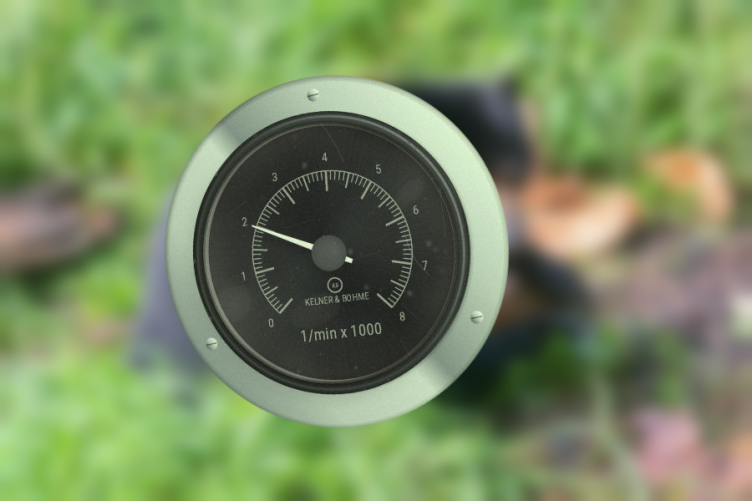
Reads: 2000; rpm
